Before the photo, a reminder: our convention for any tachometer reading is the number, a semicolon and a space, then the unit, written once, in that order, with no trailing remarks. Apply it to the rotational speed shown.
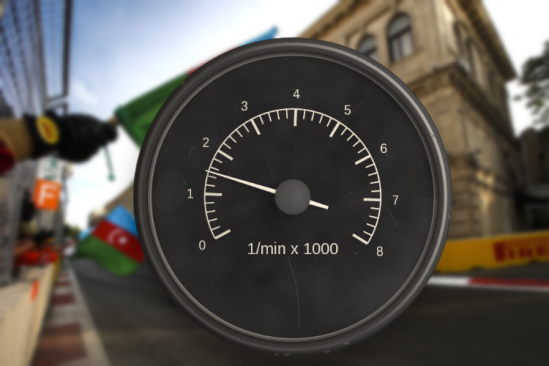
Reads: 1500; rpm
